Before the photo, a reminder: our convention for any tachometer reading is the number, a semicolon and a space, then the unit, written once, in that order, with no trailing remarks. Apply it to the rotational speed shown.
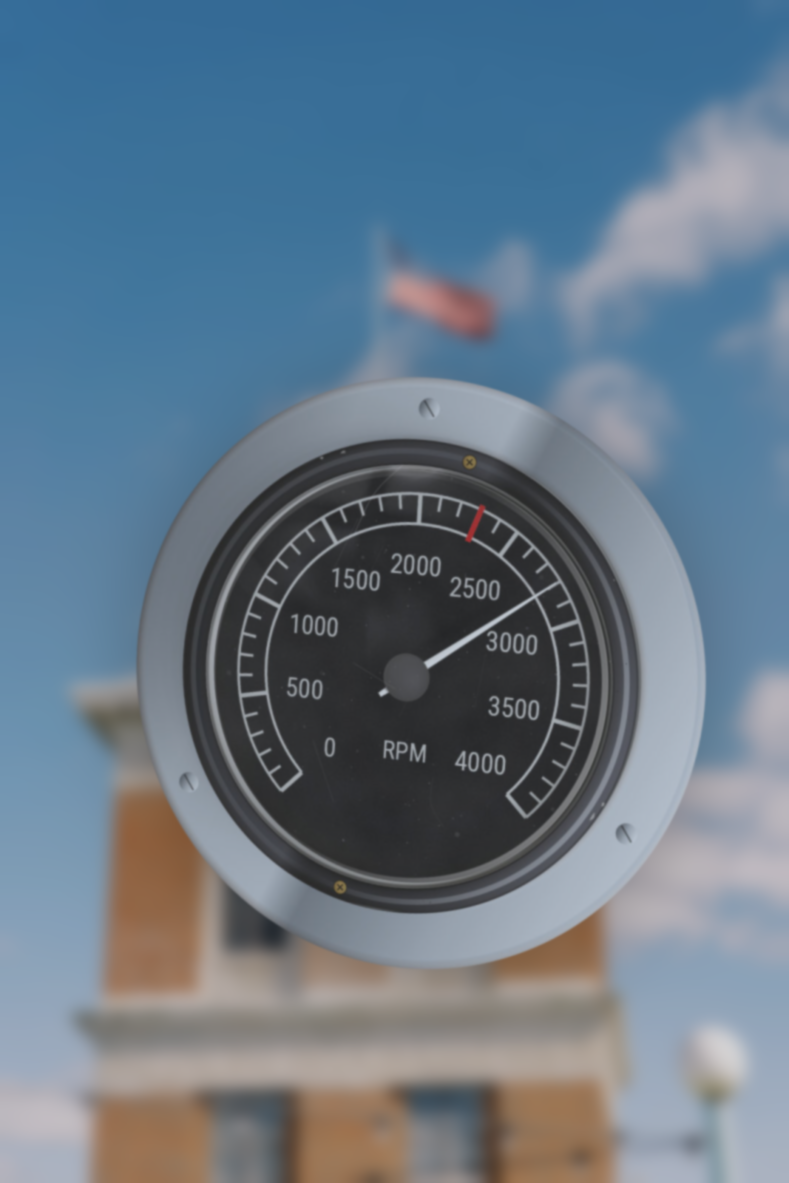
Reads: 2800; rpm
